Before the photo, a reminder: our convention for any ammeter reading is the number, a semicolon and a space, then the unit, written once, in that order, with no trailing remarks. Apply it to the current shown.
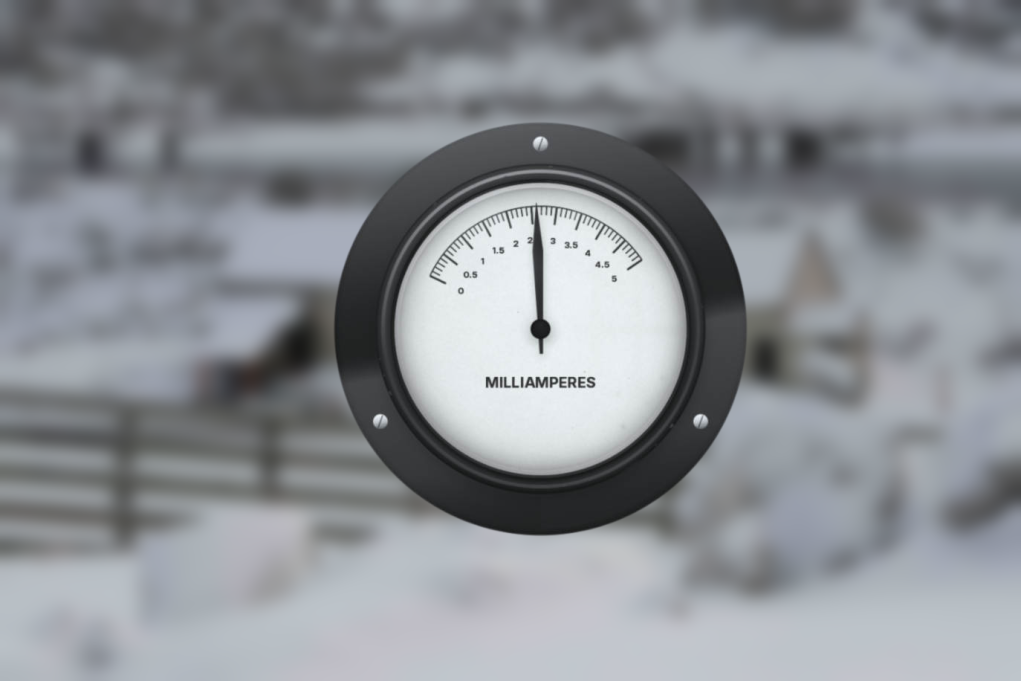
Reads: 2.6; mA
